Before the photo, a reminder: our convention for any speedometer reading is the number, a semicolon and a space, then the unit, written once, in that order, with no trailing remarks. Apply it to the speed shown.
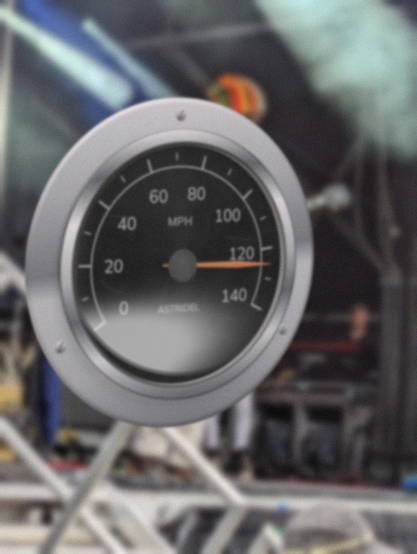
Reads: 125; mph
